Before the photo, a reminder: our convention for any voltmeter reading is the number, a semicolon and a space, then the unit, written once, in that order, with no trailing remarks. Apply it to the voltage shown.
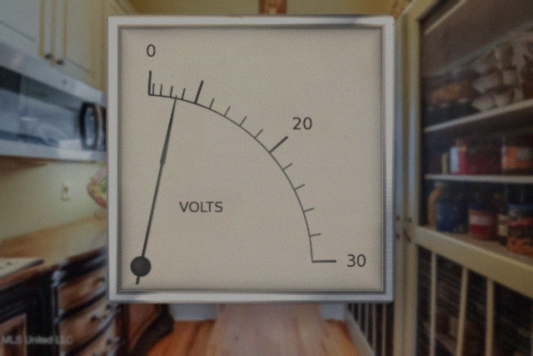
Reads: 7; V
